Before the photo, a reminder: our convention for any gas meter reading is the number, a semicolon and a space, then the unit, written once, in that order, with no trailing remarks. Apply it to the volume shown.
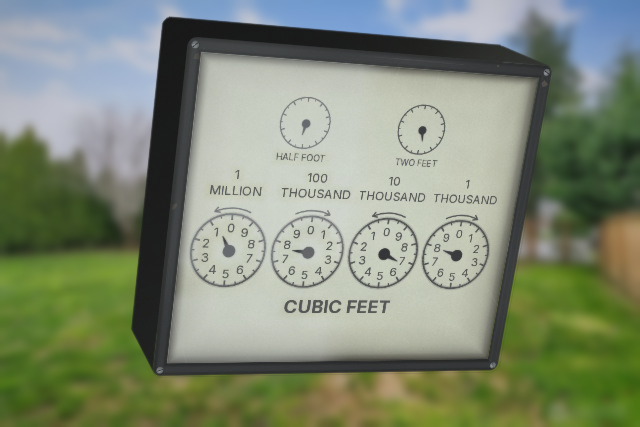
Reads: 76800; ft³
